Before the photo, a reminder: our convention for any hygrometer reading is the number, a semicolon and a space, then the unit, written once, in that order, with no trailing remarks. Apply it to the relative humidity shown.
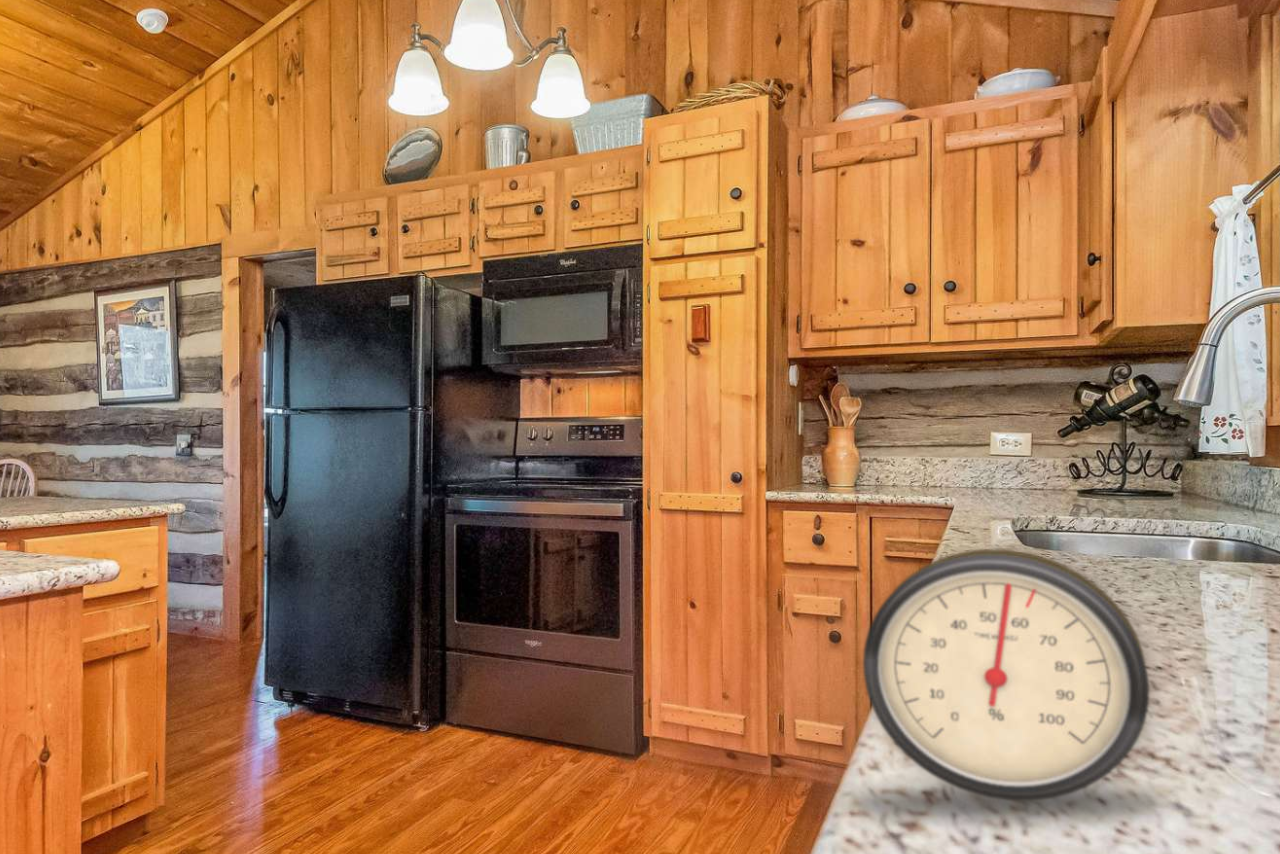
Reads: 55; %
